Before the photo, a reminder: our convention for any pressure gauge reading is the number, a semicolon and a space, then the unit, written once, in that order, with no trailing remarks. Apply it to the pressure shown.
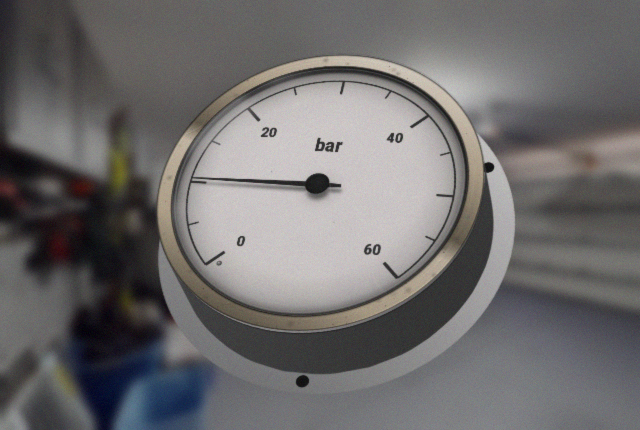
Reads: 10; bar
